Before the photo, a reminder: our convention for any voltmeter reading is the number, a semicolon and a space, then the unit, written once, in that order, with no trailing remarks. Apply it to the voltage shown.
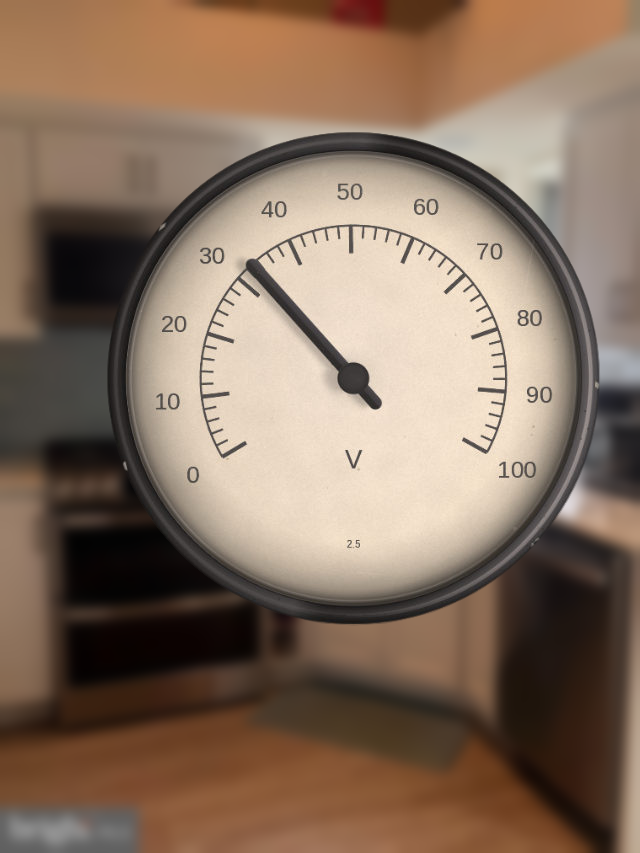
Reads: 33; V
